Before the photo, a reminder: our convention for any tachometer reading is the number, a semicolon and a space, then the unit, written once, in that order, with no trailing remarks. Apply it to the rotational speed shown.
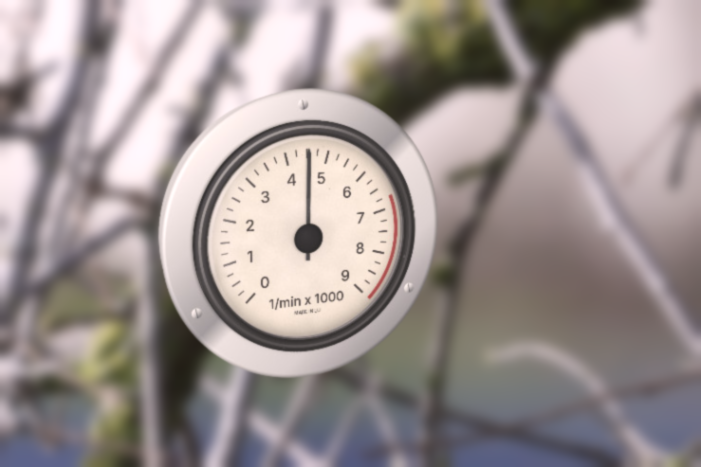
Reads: 4500; rpm
